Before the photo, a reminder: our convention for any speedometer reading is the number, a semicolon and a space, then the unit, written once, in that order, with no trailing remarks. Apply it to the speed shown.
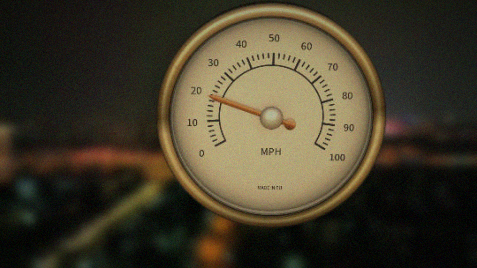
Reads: 20; mph
